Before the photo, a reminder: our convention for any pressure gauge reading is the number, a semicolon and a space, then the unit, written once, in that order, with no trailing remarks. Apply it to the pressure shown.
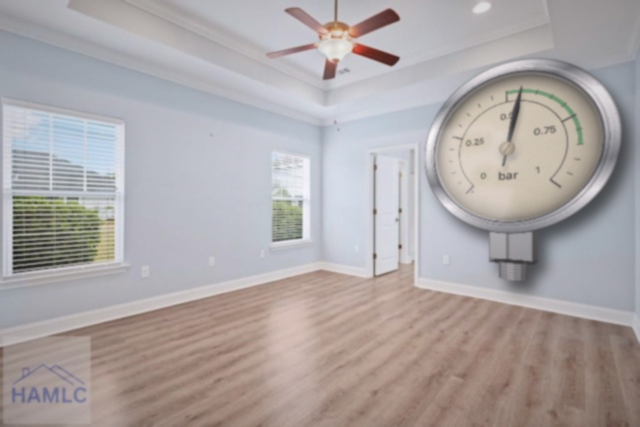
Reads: 0.55; bar
